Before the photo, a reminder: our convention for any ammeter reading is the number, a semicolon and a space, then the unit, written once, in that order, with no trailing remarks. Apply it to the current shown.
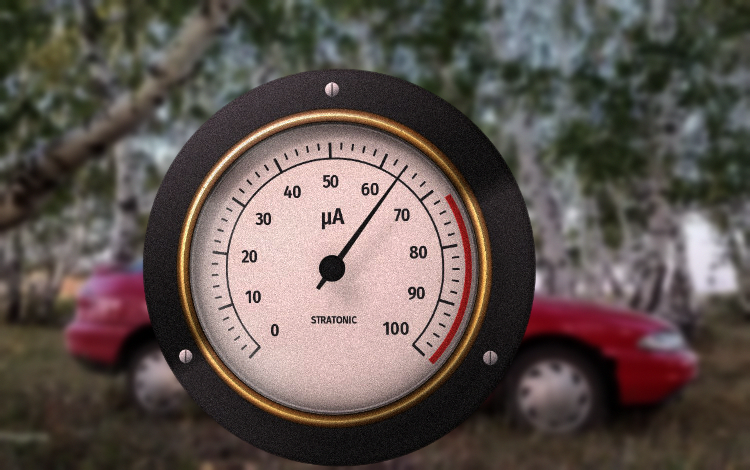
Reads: 64; µA
